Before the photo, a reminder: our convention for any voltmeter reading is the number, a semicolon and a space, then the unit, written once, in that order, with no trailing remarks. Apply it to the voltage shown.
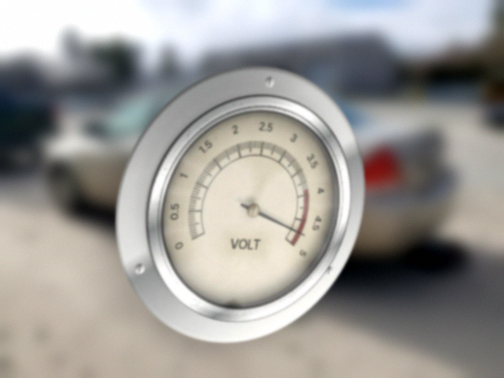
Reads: 4.75; V
